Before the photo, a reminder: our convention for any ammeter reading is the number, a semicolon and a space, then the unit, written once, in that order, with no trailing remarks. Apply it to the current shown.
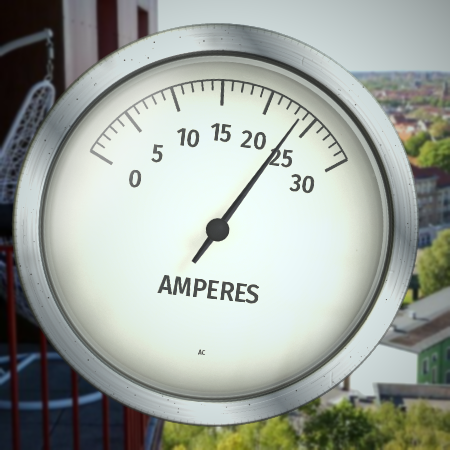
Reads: 23.5; A
